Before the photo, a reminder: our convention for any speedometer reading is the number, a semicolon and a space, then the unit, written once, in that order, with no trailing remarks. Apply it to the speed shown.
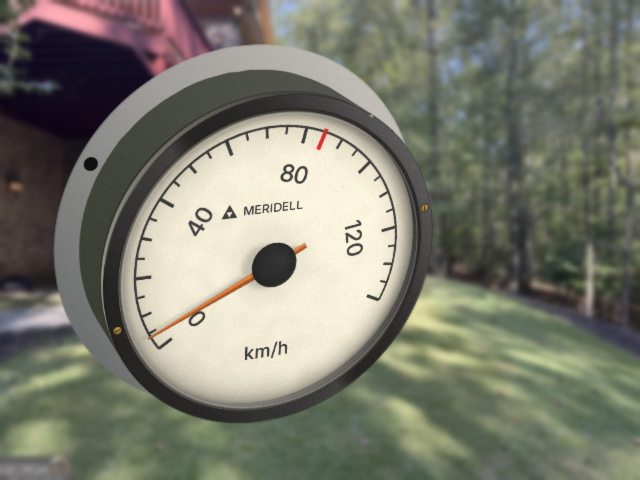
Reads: 5; km/h
